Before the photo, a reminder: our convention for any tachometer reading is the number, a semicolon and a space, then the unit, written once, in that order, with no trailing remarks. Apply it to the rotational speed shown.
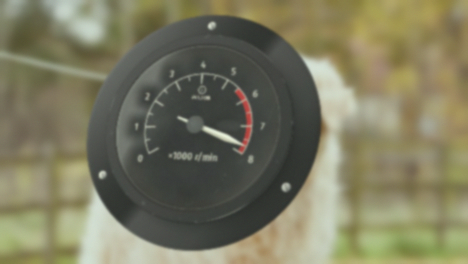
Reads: 7750; rpm
